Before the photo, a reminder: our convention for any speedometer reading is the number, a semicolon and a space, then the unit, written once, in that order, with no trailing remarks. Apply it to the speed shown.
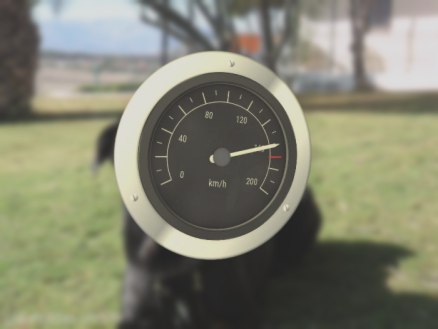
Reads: 160; km/h
